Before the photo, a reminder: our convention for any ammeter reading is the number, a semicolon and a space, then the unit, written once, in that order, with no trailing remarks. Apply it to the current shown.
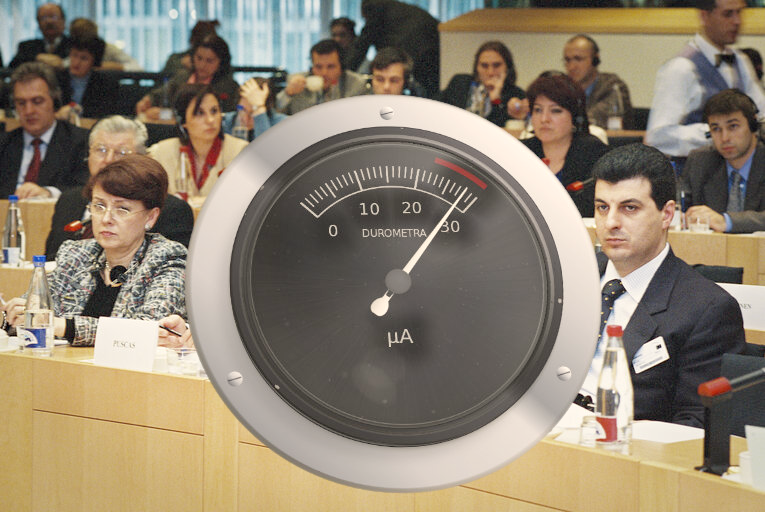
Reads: 28; µA
